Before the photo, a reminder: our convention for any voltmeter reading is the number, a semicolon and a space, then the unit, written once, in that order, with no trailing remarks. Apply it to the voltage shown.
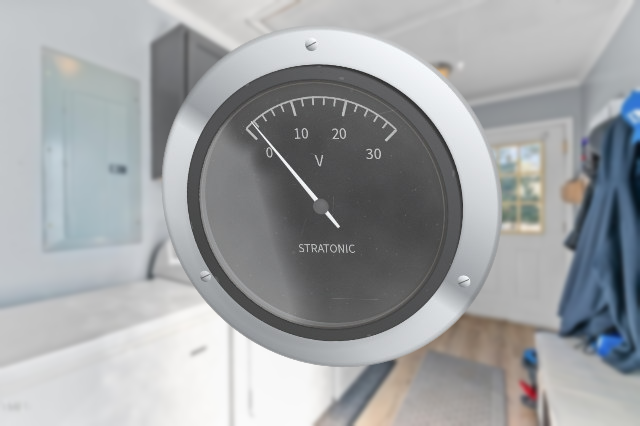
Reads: 2; V
